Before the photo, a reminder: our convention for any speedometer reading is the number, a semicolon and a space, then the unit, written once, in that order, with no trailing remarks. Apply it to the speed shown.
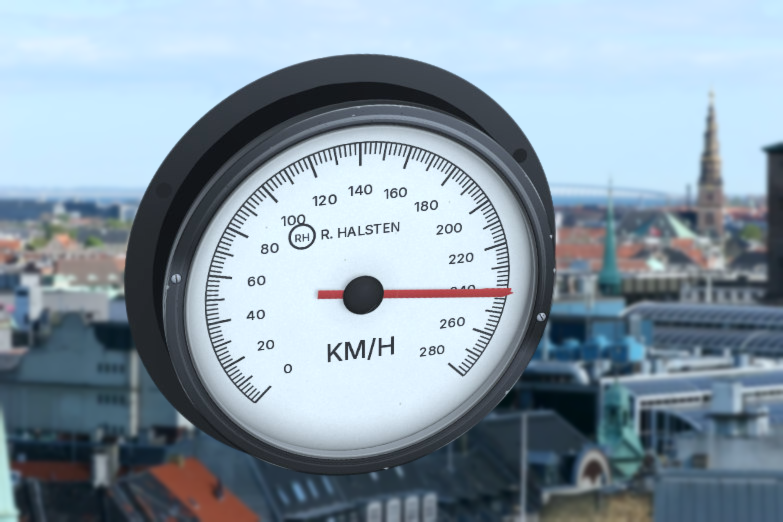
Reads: 240; km/h
